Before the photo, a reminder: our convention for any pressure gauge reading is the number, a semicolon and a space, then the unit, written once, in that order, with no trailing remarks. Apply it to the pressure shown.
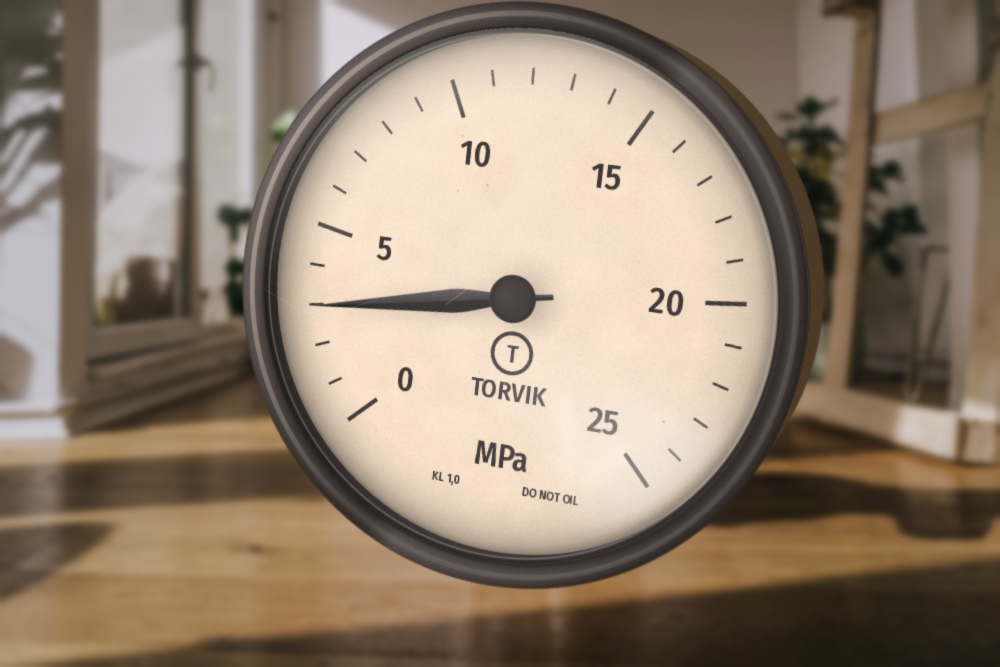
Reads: 3; MPa
